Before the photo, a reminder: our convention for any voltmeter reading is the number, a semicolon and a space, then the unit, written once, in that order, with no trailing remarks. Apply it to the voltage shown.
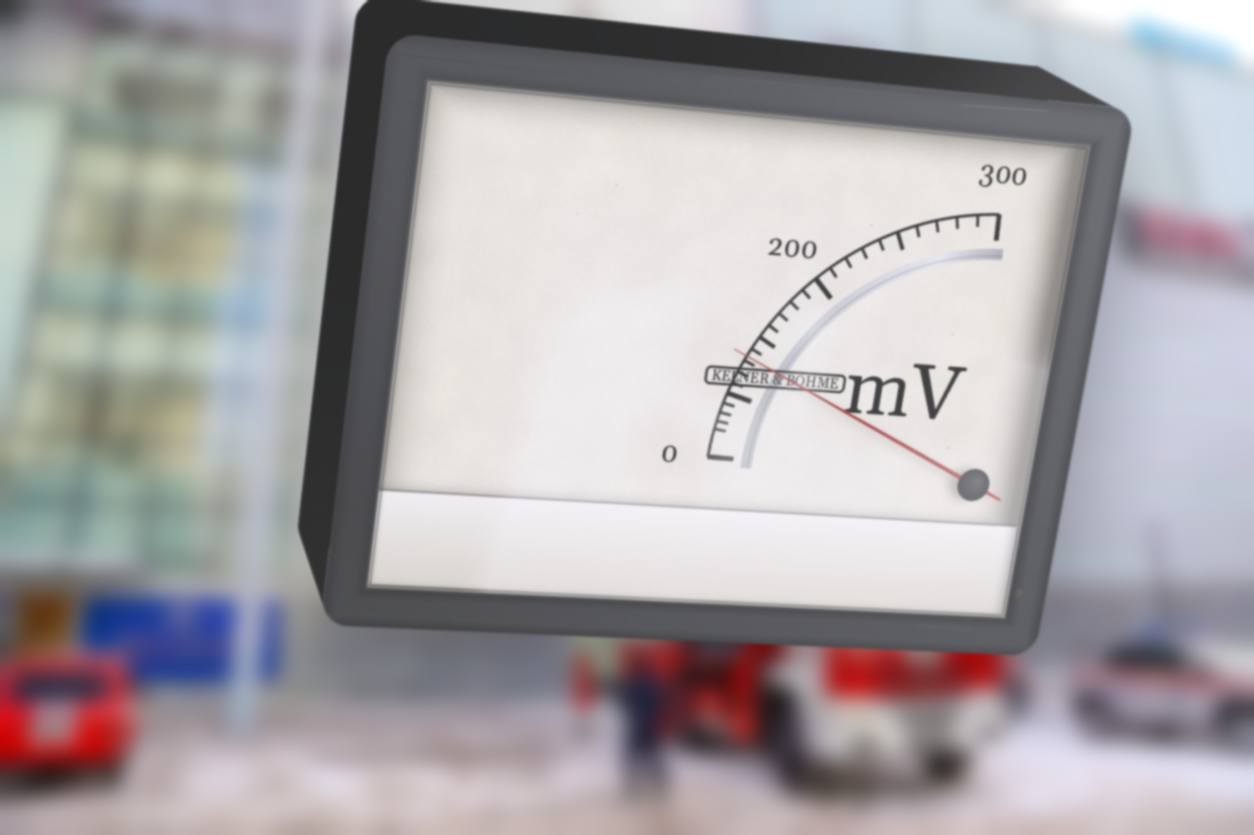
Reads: 135; mV
